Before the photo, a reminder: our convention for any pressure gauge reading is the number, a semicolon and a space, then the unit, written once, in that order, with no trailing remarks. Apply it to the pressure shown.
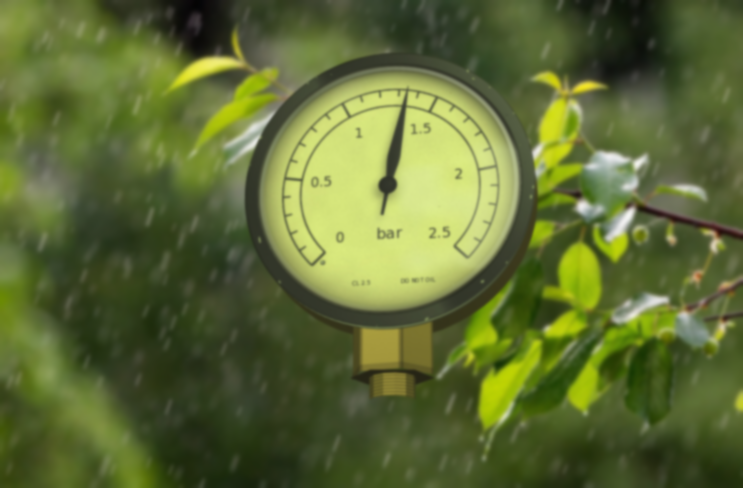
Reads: 1.35; bar
